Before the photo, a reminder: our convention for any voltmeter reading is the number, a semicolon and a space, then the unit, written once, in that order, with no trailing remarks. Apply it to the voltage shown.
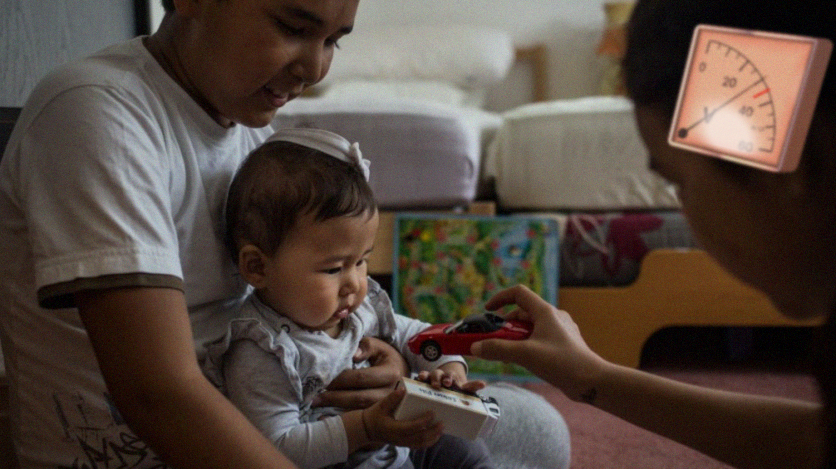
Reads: 30; V
